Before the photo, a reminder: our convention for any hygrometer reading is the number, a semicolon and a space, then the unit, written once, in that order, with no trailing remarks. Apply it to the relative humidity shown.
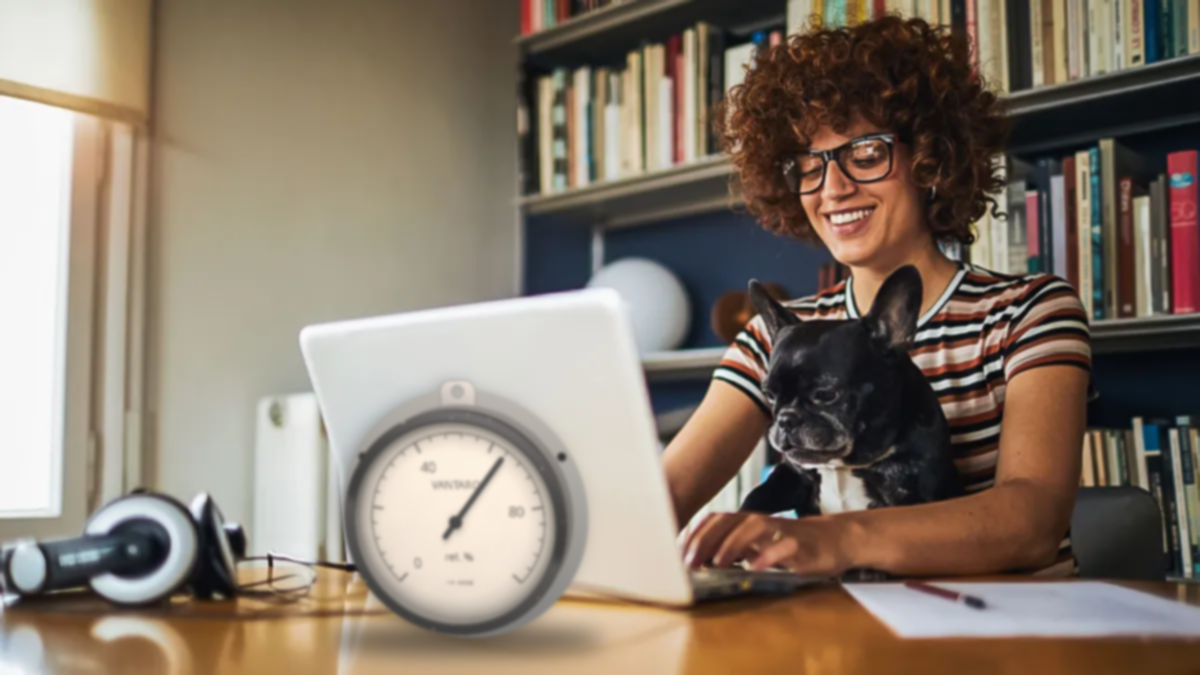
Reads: 64; %
